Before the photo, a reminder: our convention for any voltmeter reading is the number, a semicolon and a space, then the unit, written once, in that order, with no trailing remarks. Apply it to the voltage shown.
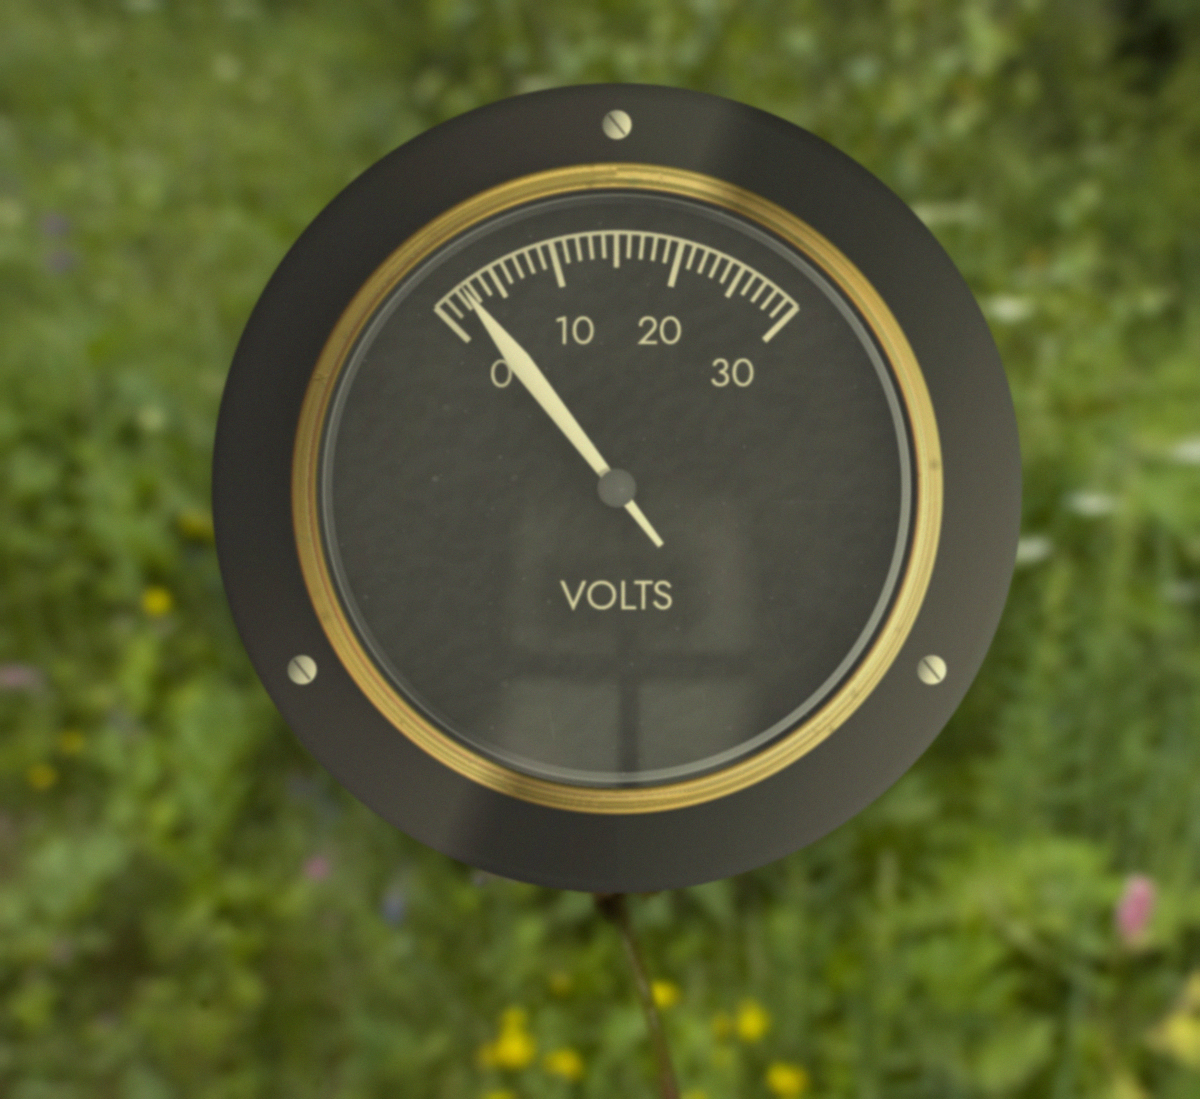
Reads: 2.5; V
